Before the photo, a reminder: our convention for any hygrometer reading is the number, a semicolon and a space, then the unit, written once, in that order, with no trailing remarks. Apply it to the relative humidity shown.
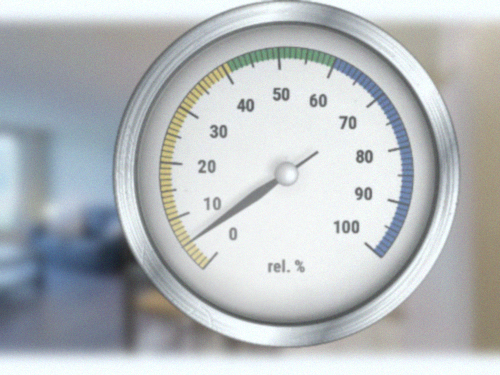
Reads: 5; %
